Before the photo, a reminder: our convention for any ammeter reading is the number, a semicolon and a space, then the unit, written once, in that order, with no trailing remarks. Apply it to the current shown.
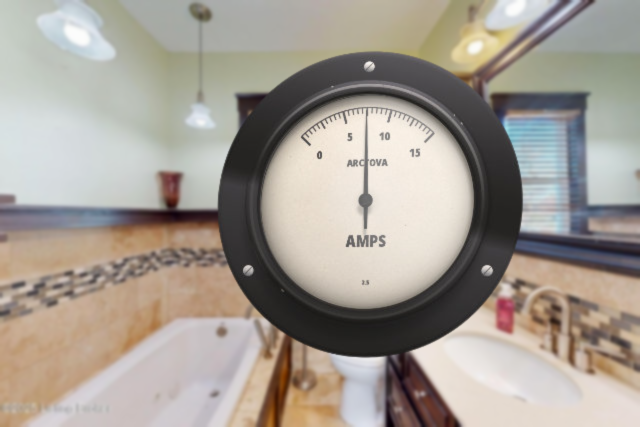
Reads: 7.5; A
